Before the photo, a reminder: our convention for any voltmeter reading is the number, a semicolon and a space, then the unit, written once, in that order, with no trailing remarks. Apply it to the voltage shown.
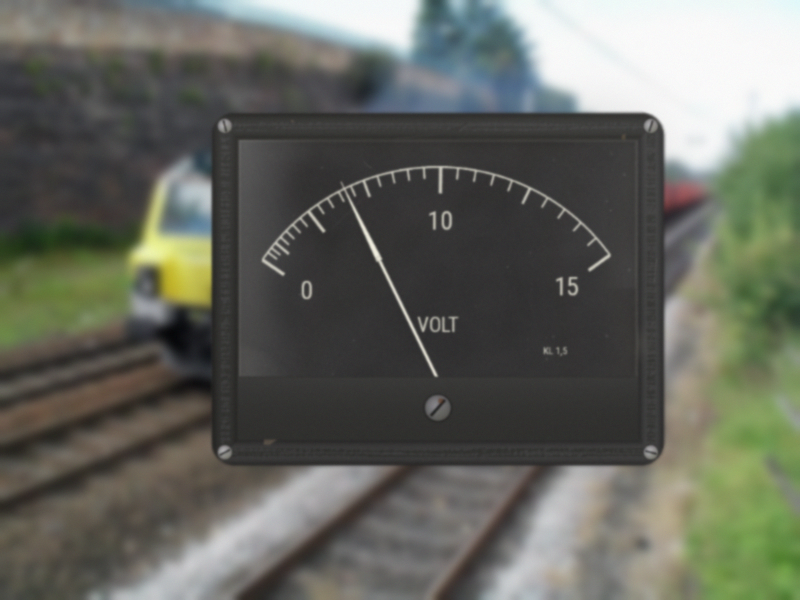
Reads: 6.75; V
